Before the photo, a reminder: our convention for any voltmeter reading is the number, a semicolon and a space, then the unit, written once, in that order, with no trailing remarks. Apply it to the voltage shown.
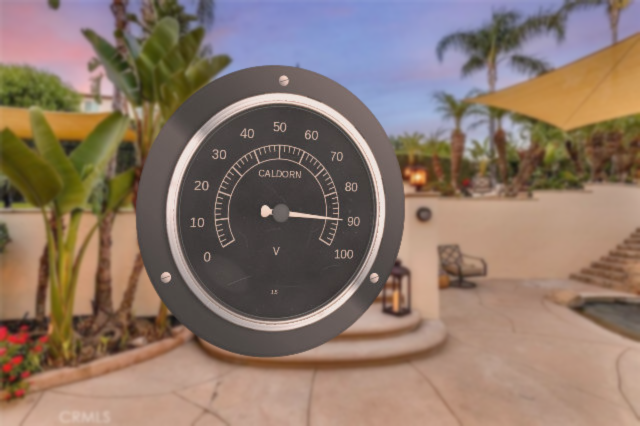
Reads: 90; V
